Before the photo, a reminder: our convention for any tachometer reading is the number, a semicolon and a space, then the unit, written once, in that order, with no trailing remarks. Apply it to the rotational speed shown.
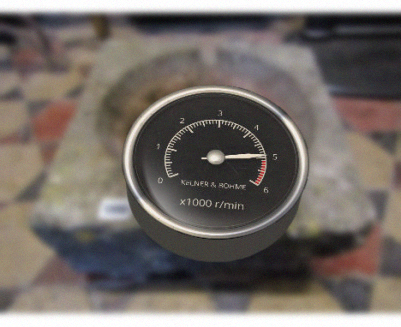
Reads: 5000; rpm
